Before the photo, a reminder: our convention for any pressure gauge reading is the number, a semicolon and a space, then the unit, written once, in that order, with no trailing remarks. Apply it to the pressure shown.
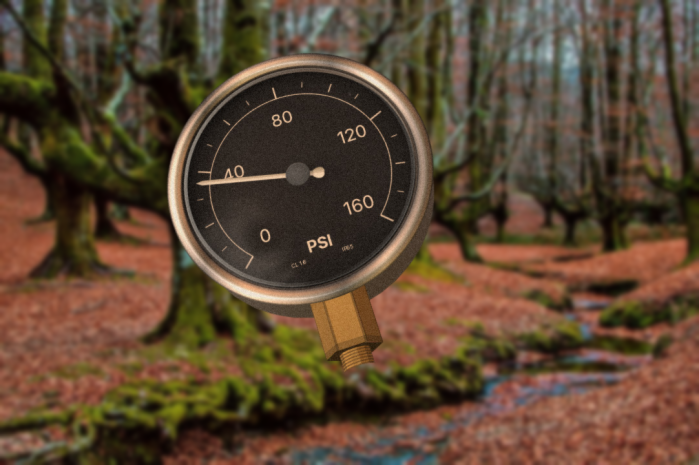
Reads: 35; psi
